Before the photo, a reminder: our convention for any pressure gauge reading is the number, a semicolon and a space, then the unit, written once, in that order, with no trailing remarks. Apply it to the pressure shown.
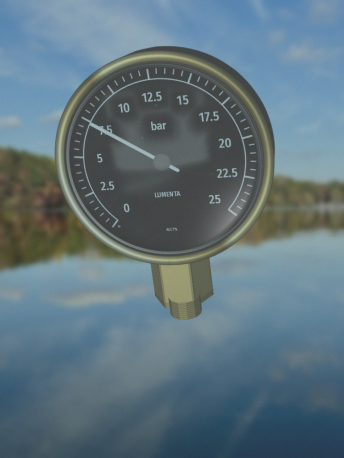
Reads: 7.5; bar
